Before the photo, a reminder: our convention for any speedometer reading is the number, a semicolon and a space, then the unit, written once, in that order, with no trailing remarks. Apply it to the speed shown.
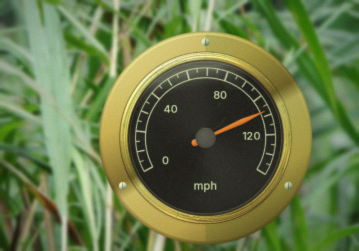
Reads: 107.5; mph
